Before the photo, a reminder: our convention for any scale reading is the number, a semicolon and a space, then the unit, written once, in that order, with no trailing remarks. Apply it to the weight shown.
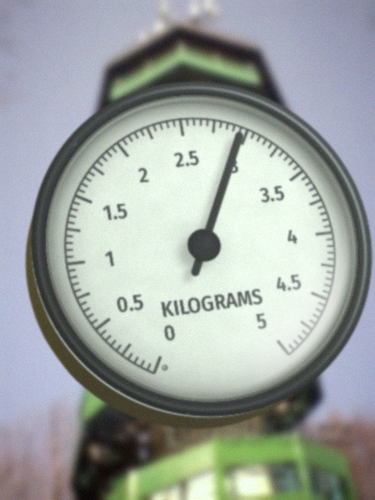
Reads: 2.95; kg
